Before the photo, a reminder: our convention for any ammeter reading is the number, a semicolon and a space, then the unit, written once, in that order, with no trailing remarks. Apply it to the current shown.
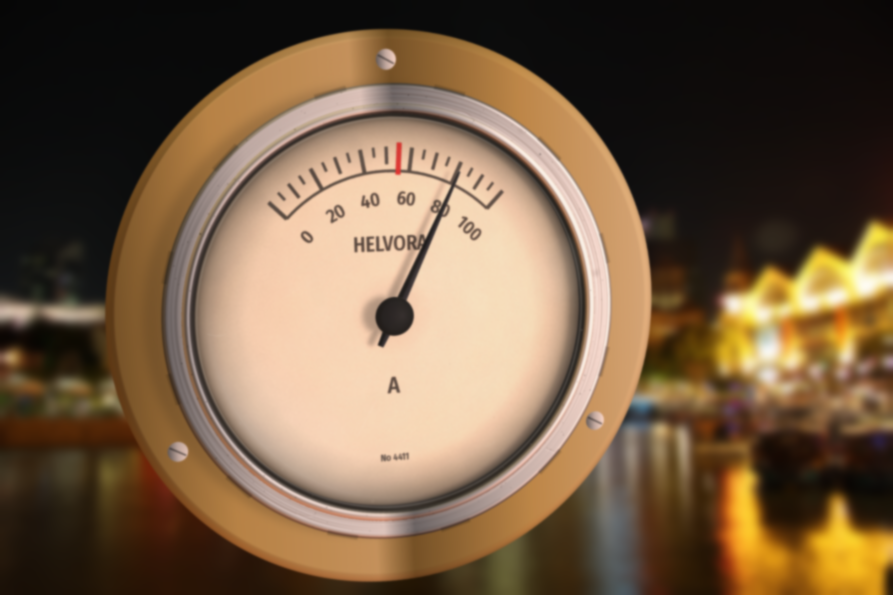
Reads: 80; A
